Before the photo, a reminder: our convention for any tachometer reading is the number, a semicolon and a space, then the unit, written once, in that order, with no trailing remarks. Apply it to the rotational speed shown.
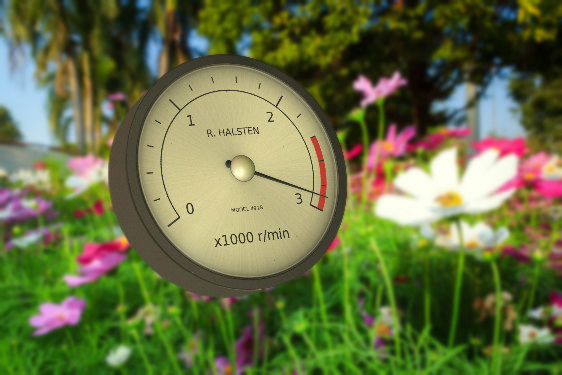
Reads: 2900; rpm
